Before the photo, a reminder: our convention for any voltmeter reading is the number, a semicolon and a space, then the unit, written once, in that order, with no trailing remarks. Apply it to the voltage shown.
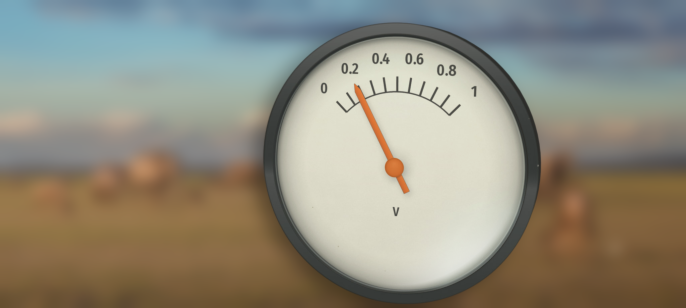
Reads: 0.2; V
